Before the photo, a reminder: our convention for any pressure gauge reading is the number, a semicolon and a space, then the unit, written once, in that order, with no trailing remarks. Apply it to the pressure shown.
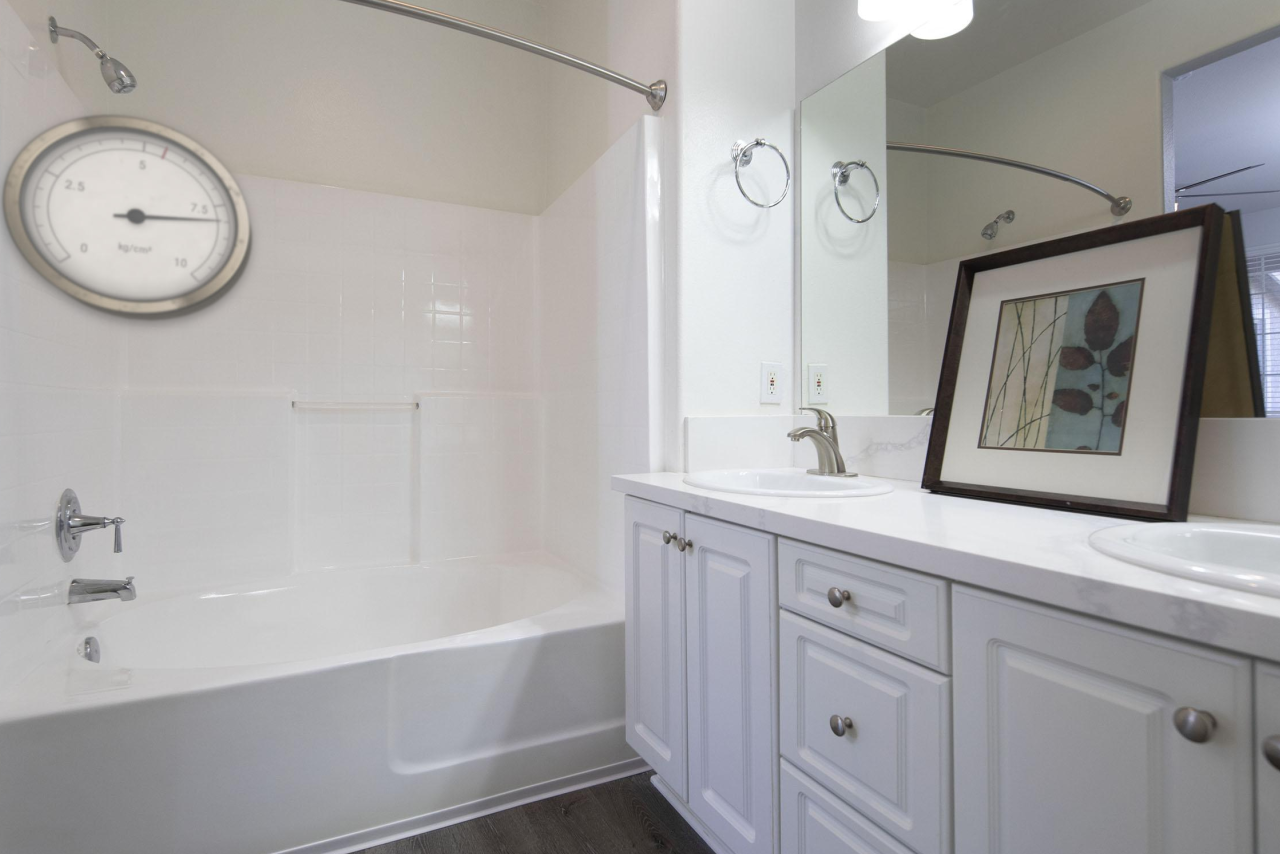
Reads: 8; kg/cm²
